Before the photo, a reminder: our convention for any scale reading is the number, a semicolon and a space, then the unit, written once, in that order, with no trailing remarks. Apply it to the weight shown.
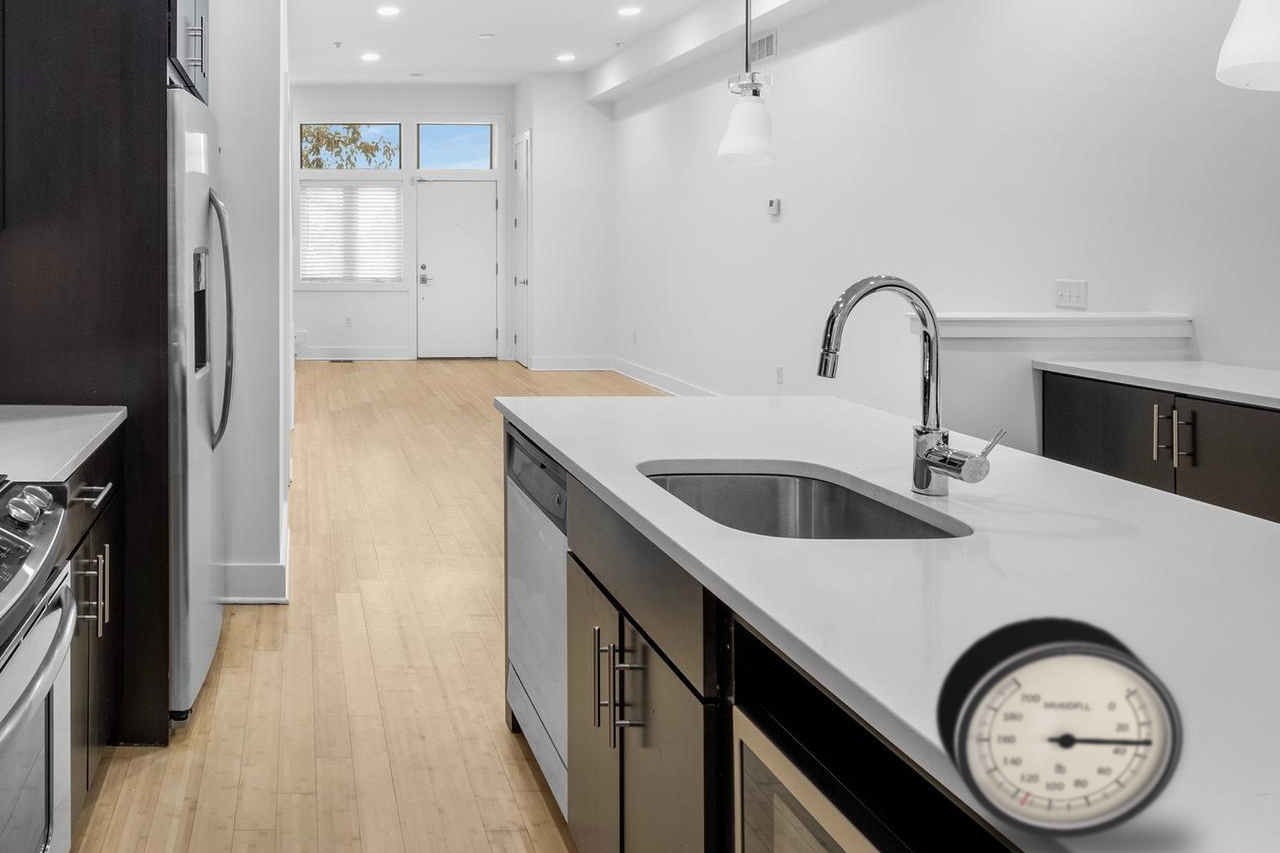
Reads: 30; lb
